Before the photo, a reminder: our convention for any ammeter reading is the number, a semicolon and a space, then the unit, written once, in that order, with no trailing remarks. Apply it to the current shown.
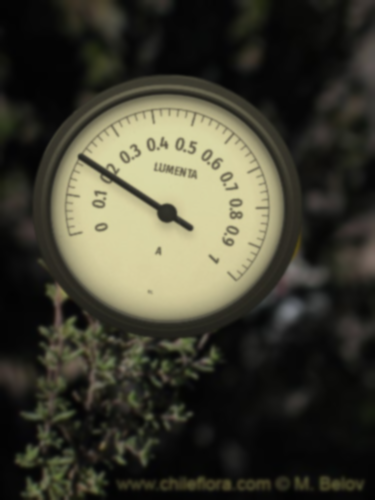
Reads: 0.2; A
